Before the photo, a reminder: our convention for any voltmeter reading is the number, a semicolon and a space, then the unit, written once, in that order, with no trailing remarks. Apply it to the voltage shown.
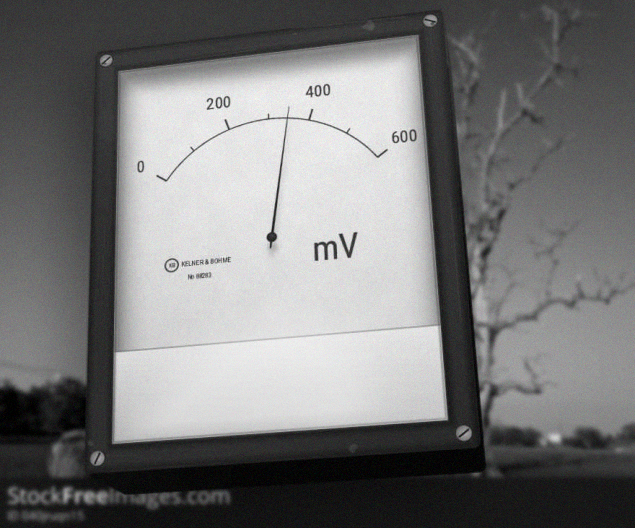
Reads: 350; mV
